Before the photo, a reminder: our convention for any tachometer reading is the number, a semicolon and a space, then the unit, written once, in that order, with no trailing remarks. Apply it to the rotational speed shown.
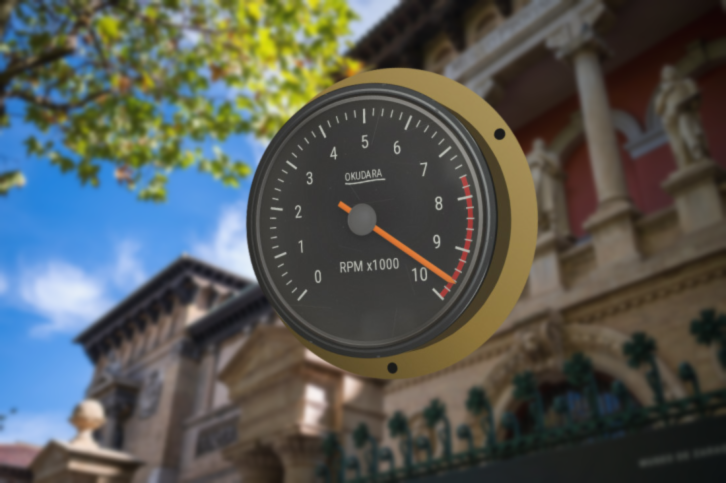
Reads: 9600; rpm
